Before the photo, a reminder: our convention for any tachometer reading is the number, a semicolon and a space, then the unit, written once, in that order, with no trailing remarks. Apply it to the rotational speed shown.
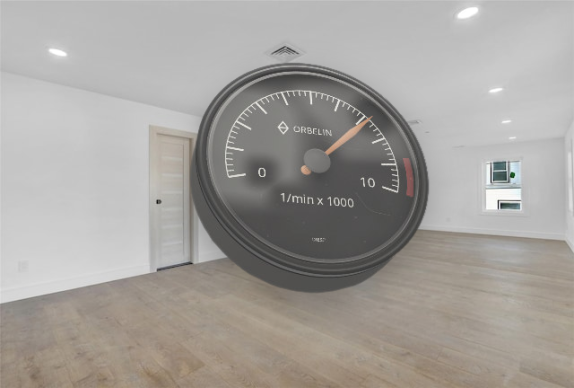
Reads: 7200; rpm
